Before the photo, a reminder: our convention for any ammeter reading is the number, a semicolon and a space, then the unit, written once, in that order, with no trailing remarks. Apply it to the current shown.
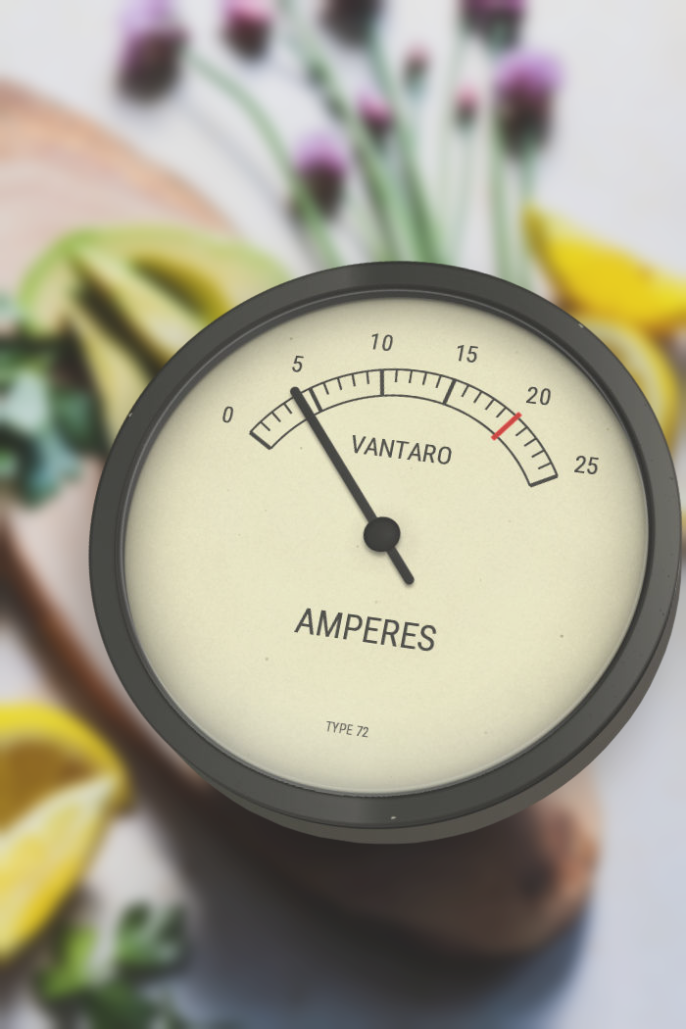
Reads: 4; A
